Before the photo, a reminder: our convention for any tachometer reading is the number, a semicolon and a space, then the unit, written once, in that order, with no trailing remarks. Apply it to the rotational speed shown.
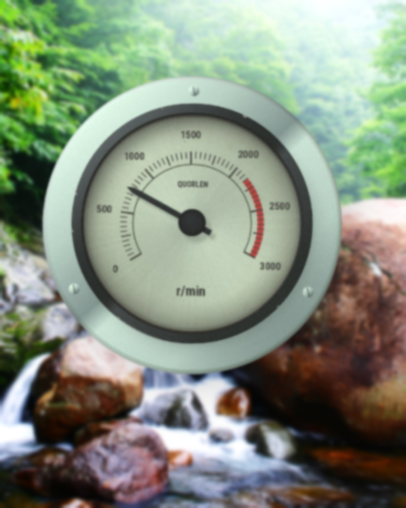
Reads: 750; rpm
